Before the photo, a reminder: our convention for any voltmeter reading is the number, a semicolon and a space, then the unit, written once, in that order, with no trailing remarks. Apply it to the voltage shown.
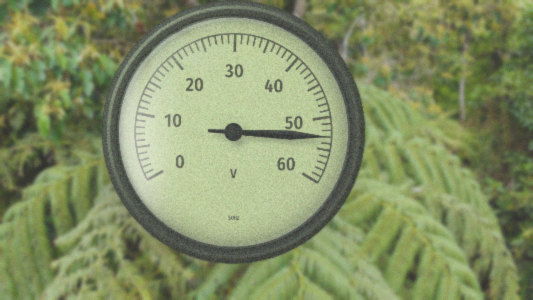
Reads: 53; V
